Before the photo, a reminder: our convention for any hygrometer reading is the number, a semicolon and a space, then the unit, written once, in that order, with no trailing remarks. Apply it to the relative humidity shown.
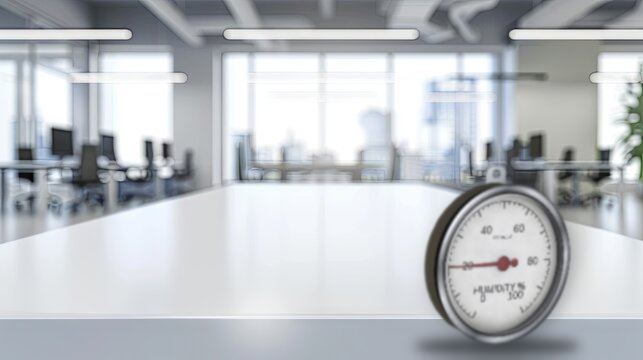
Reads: 20; %
